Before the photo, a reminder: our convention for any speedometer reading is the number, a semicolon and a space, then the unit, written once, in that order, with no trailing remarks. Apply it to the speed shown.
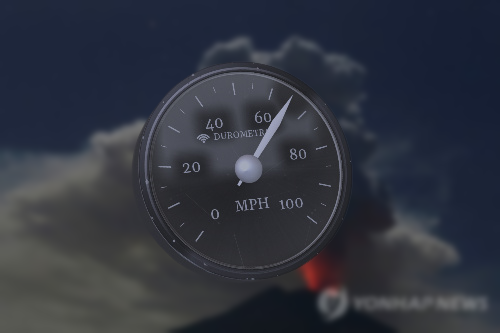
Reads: 65; mph
